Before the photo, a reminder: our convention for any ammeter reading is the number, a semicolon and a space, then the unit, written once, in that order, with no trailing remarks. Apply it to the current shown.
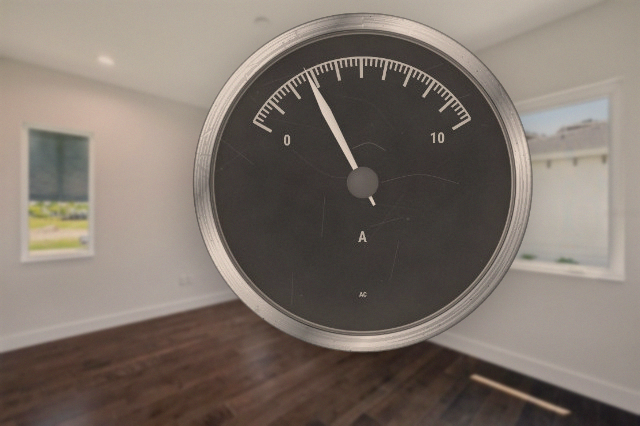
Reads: 2.8; A
